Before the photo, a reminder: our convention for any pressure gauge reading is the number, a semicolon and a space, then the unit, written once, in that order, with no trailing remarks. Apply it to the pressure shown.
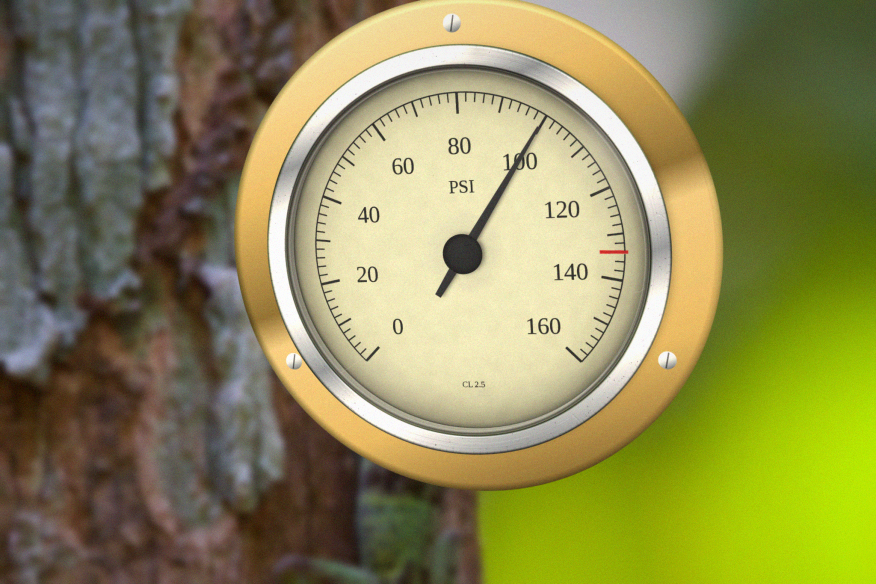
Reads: 100; psi
